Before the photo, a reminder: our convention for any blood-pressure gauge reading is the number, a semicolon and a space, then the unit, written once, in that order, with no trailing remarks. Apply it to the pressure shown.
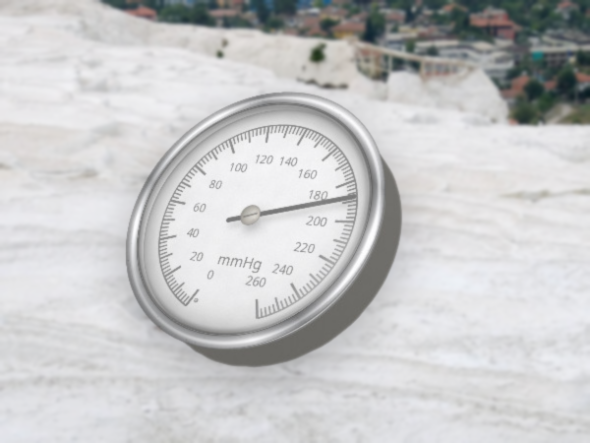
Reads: 190; mmHg
